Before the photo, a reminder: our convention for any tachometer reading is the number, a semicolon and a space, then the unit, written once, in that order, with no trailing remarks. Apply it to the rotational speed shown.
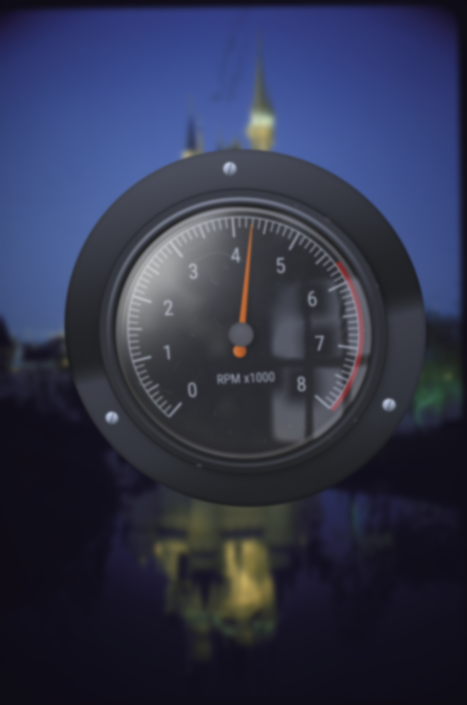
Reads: 4300; rpm
